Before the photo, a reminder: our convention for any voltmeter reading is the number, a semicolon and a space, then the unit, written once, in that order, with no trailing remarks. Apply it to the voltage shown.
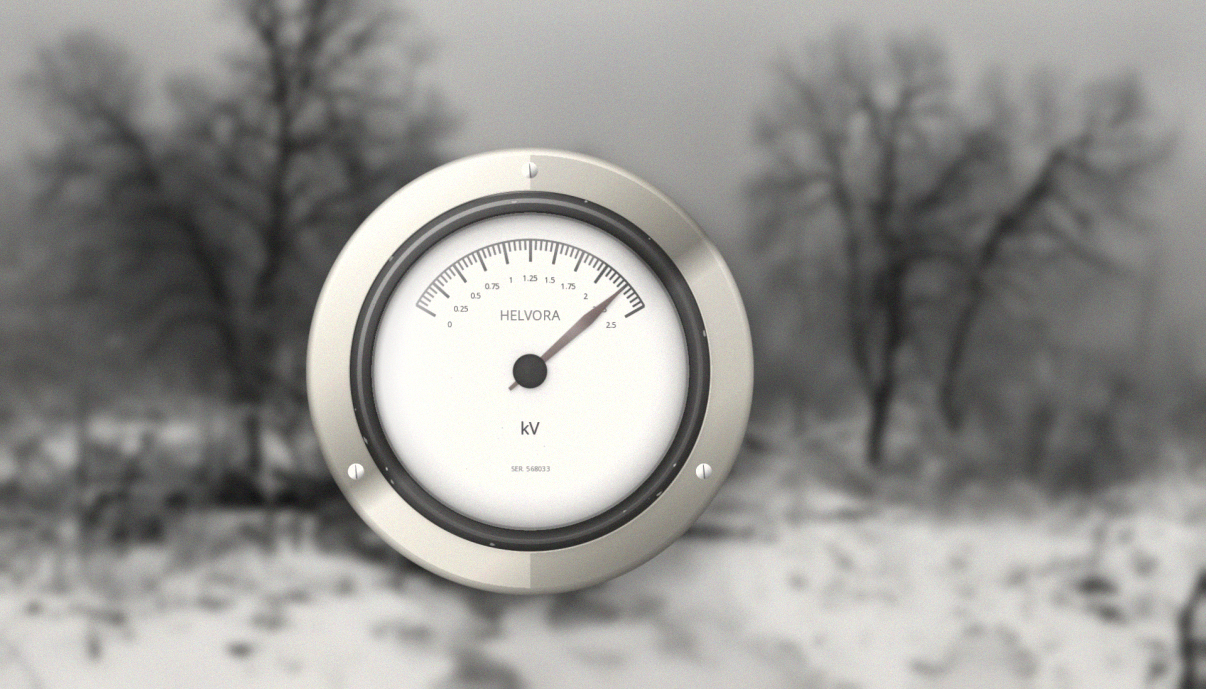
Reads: 2.25; kV
